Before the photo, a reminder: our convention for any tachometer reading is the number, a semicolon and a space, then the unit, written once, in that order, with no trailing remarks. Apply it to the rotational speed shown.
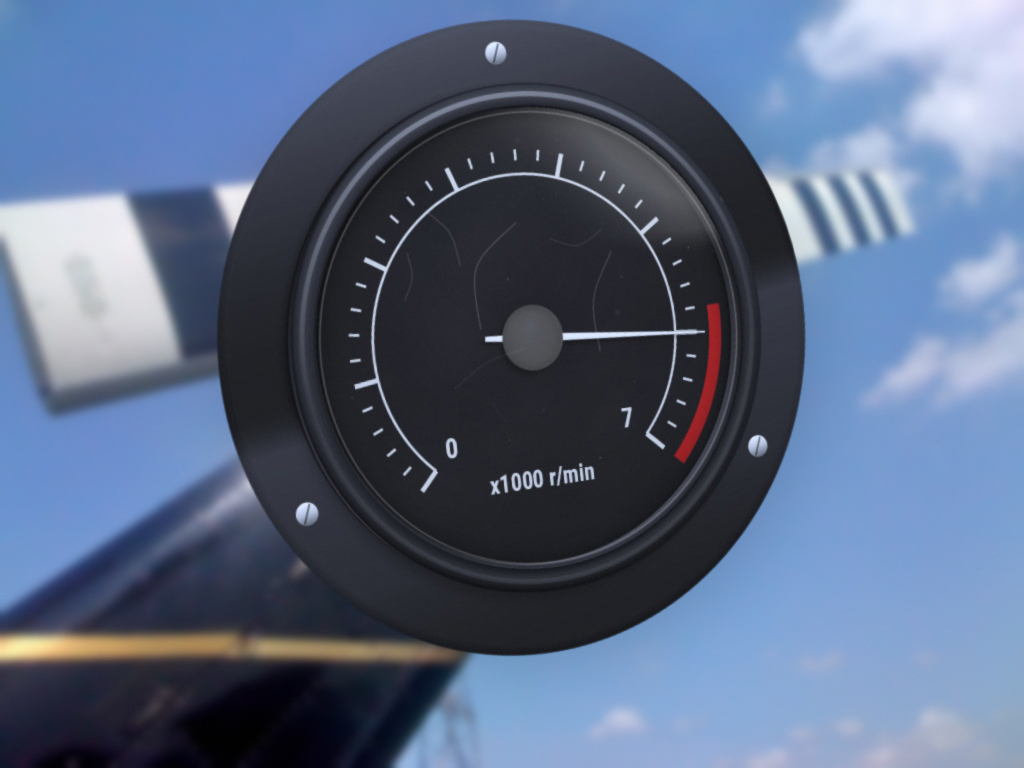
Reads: 6000; rpm
